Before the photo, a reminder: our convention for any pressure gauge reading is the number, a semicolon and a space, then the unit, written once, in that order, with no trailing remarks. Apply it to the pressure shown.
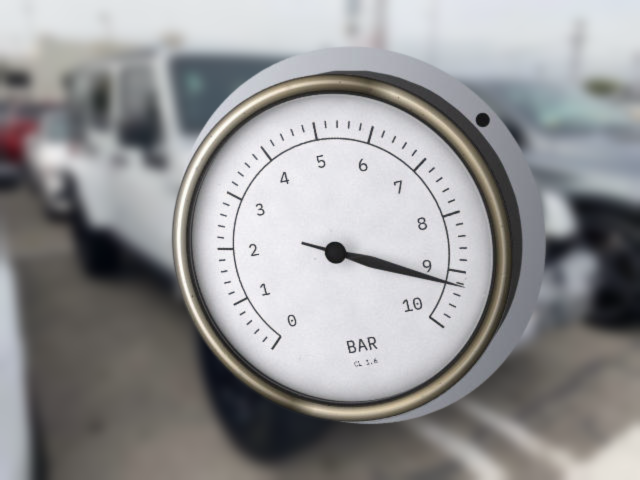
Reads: 9.2; bar
